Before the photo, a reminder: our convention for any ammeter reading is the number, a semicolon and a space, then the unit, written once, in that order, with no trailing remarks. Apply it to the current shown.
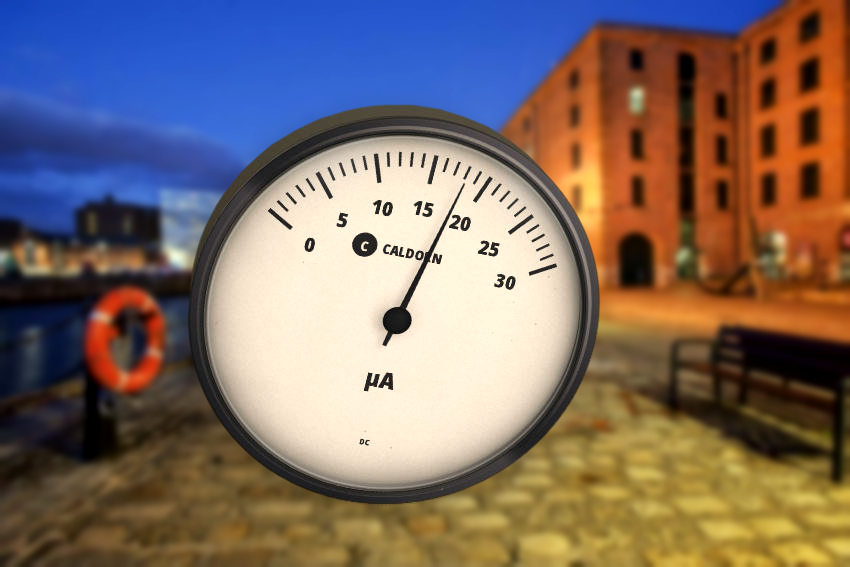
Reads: 18; µA
